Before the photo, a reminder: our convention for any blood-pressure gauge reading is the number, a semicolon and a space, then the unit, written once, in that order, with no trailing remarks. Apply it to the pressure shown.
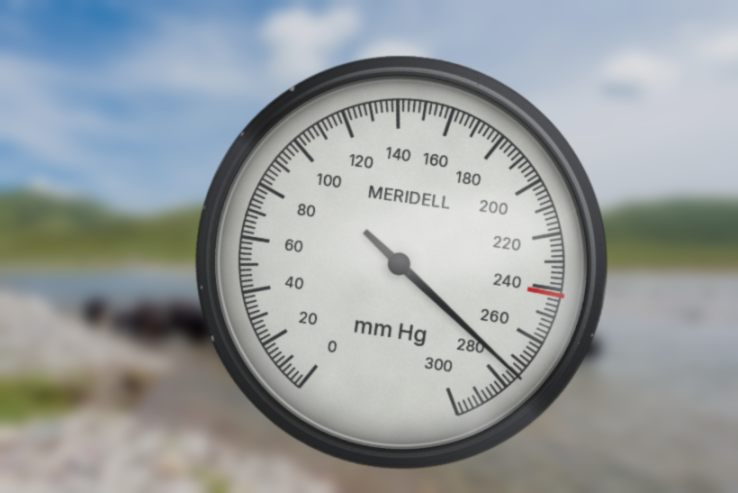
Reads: 274; mmHg
